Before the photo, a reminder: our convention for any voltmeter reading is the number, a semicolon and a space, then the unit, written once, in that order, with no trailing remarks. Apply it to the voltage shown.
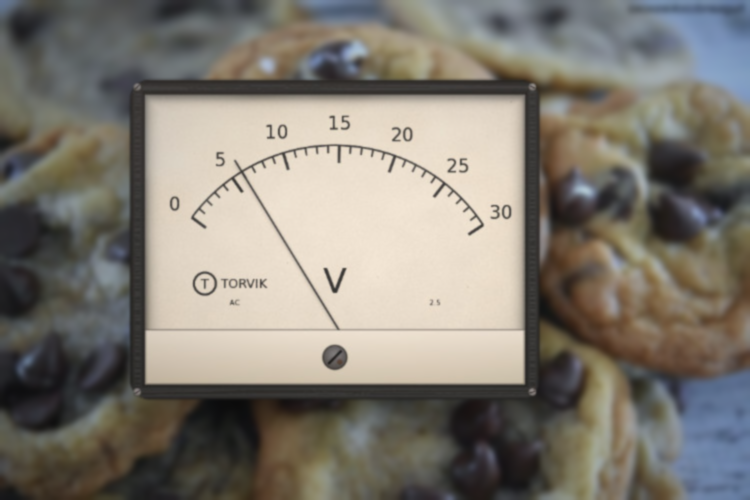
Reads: 6; V
